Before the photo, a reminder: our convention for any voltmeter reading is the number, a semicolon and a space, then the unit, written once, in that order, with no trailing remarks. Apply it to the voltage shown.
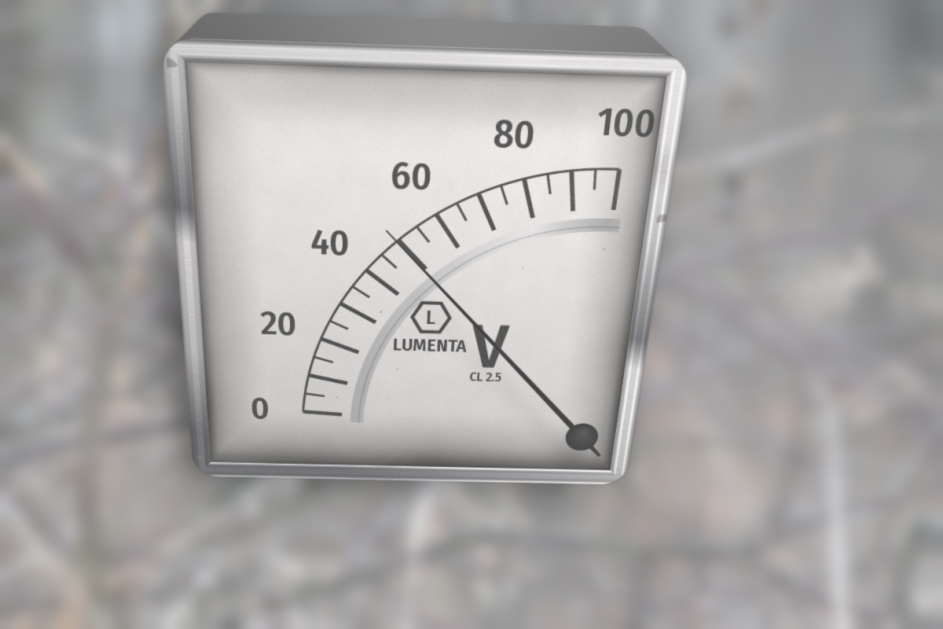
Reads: 50; V
